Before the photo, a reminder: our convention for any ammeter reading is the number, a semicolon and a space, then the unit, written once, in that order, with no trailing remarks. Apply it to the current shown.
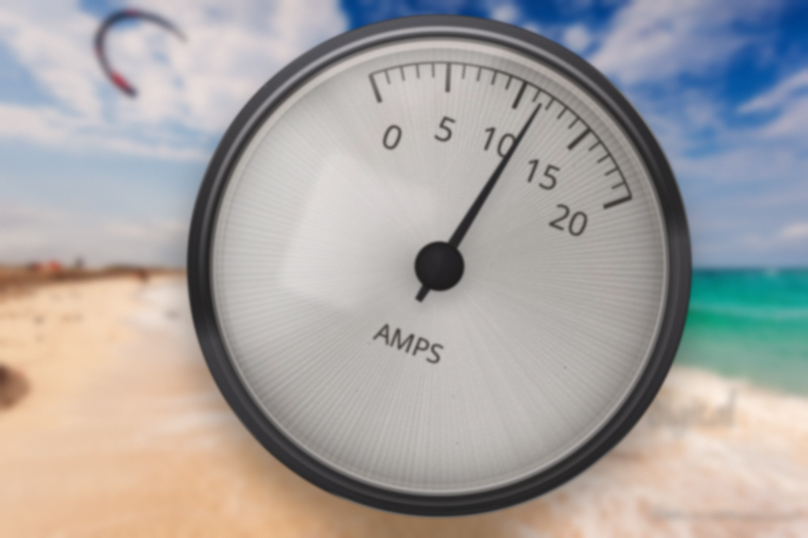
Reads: 11.5; A
